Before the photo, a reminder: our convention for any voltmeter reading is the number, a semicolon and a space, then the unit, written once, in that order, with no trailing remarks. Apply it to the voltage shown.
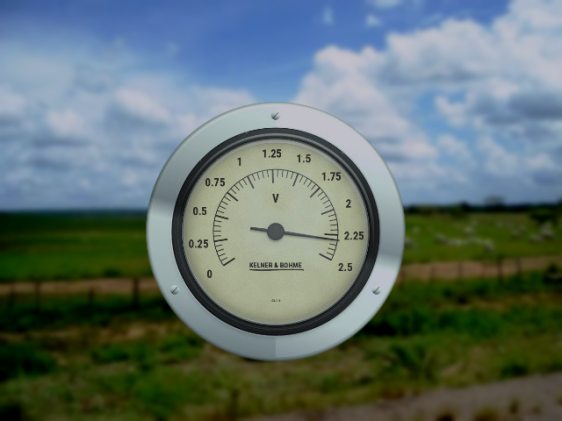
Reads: 2.3; V
